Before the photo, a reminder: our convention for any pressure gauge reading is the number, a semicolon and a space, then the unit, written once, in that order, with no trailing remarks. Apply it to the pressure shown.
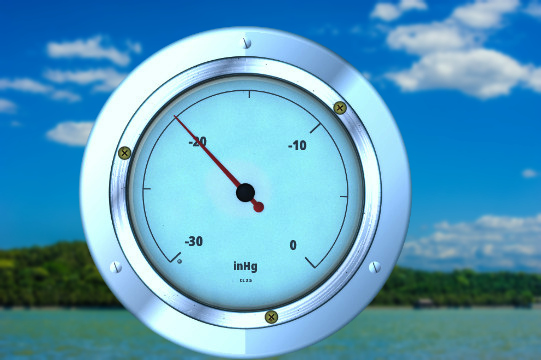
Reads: -20; inHg
